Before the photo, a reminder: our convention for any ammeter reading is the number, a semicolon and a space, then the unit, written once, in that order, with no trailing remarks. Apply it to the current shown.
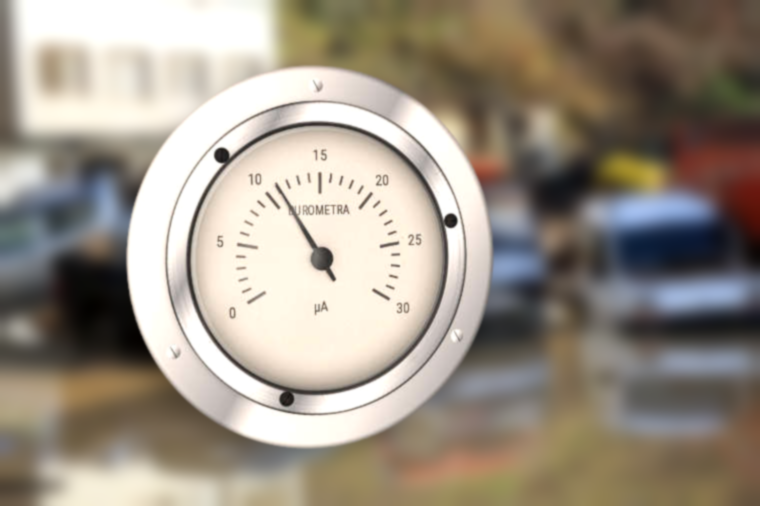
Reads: 11; µA
